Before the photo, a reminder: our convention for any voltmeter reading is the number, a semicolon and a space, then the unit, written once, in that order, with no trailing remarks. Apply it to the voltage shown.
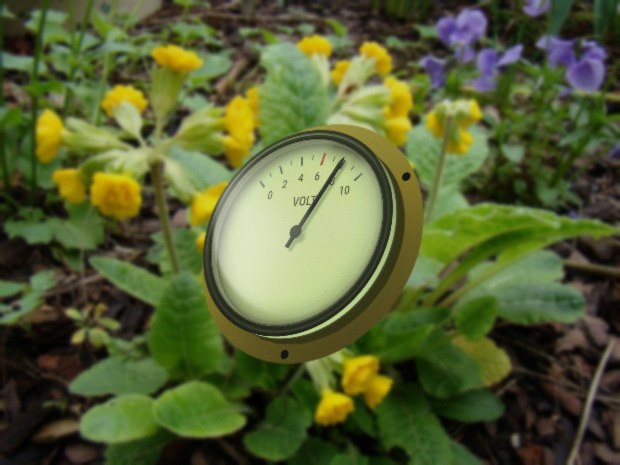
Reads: 8; V
